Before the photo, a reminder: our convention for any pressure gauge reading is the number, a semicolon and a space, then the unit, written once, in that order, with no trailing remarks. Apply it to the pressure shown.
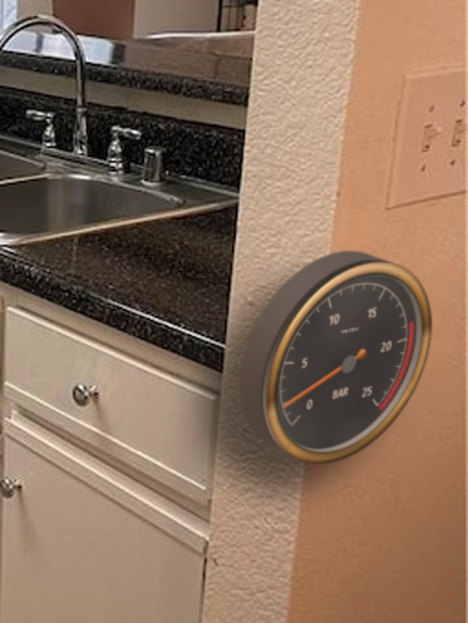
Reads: 2; bar
